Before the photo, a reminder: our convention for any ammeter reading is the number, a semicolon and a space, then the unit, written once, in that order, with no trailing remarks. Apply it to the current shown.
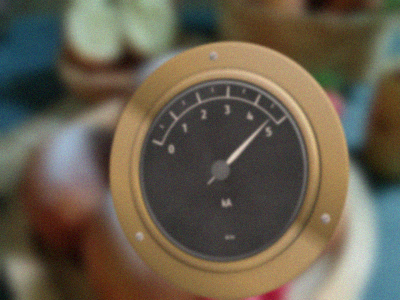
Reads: 4.75; kA
